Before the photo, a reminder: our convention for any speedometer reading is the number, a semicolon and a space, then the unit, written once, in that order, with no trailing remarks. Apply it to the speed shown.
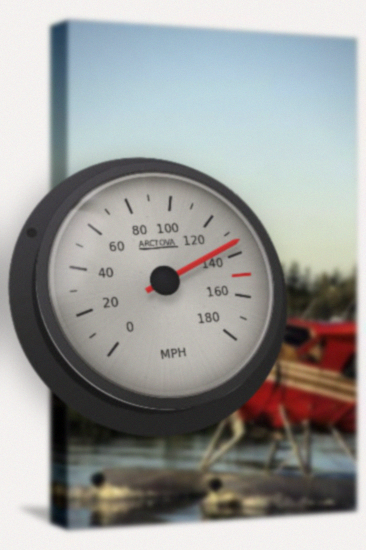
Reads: 135; mph
